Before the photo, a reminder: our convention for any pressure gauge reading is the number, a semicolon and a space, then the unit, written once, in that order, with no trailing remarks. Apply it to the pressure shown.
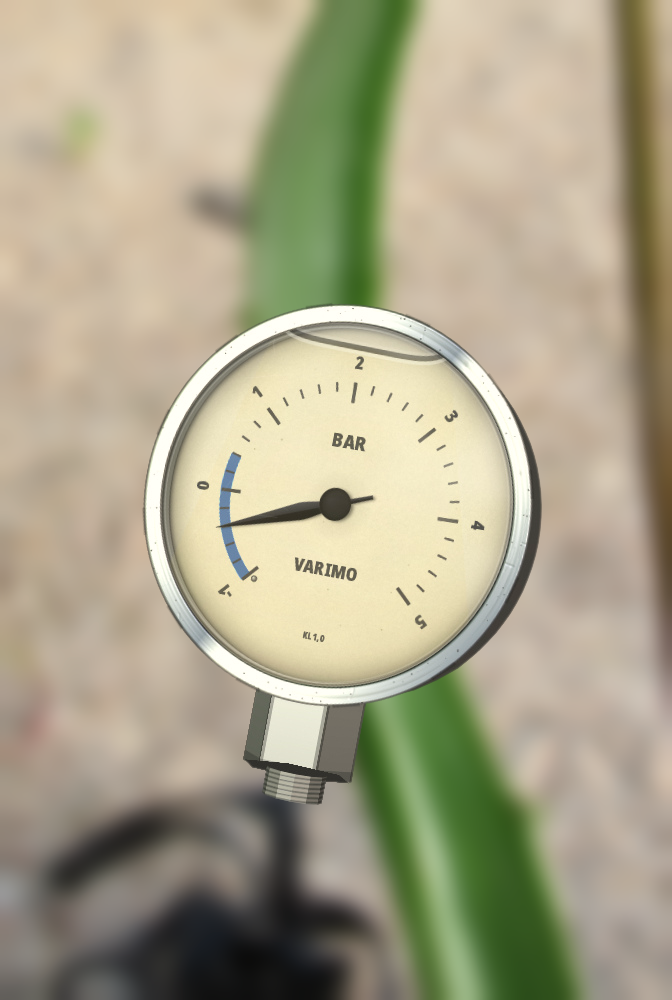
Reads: -0.4; bar
